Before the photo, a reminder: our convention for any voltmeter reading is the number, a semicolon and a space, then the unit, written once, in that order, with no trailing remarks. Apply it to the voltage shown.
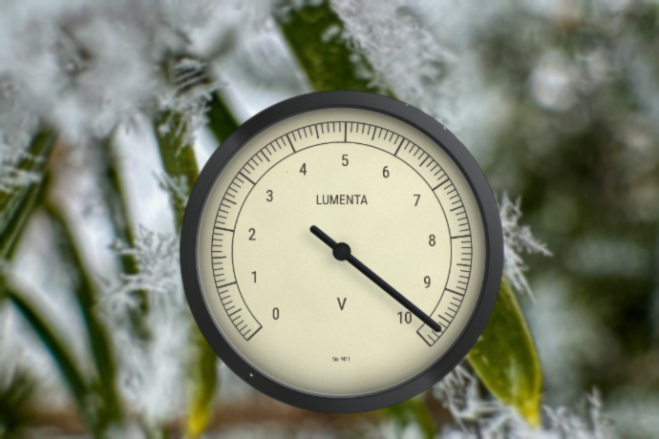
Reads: 9.7; V
